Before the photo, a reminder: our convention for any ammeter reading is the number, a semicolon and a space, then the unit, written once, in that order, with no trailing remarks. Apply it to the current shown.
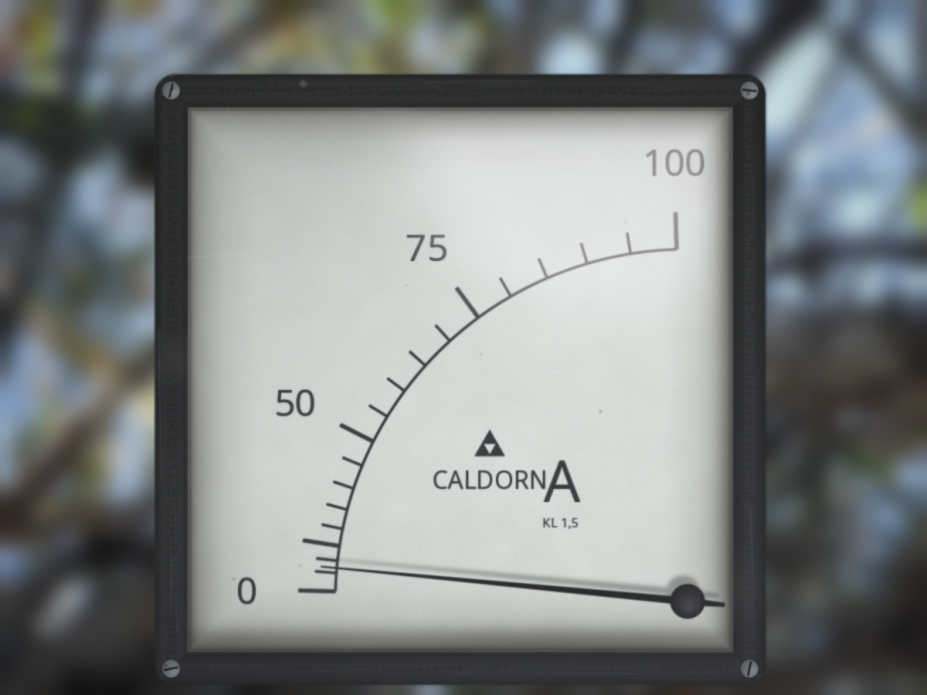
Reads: 17.5; A
